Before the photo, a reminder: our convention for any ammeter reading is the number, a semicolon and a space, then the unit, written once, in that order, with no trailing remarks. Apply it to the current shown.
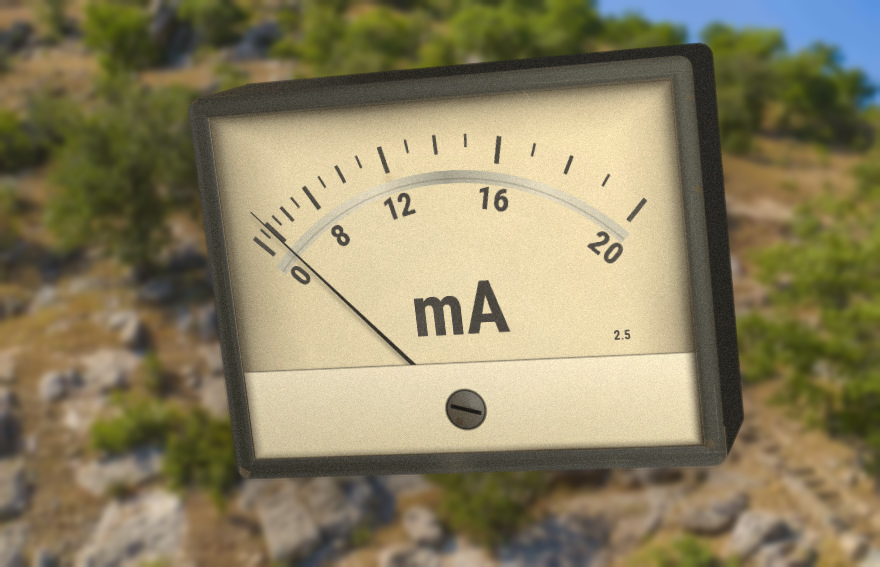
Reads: 4; mA
